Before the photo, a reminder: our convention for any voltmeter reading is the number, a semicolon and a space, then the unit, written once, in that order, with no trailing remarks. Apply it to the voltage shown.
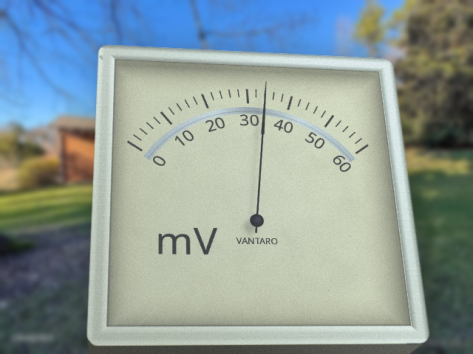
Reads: 34; mV
